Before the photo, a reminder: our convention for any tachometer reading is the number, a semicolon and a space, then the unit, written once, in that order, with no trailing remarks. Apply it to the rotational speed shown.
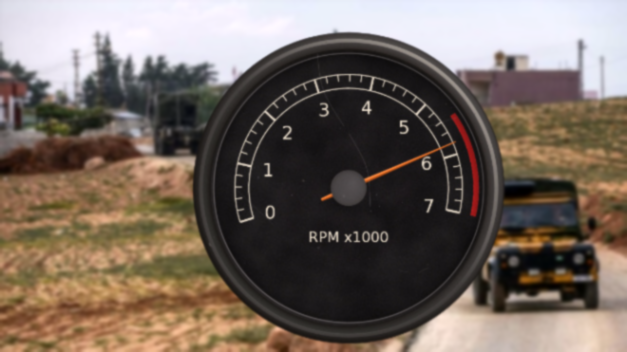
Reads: 5800; rpm
